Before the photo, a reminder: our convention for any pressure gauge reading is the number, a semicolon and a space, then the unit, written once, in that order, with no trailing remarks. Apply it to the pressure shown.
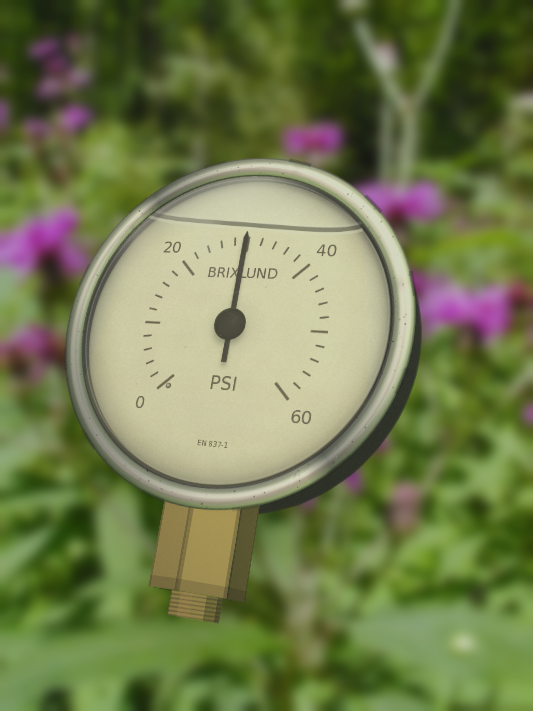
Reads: 30; psi
